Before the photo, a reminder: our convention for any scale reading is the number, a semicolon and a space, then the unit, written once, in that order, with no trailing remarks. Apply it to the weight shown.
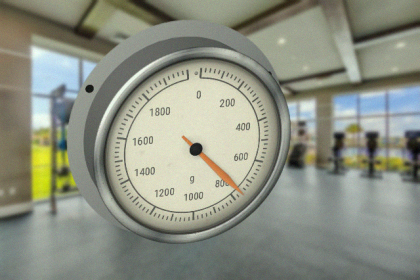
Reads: 760; g
